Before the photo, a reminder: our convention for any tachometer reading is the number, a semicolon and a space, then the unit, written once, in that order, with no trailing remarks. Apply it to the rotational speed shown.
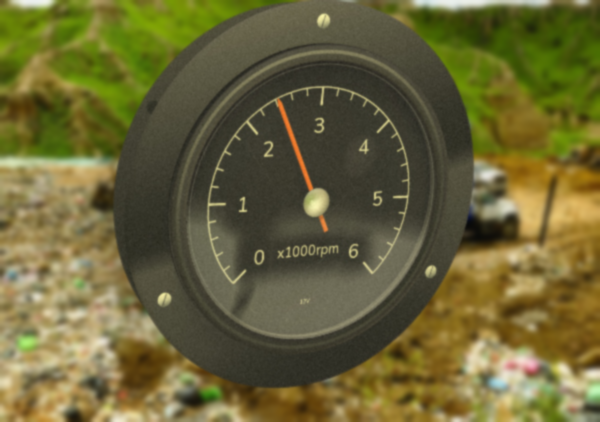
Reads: 2400; rpm
